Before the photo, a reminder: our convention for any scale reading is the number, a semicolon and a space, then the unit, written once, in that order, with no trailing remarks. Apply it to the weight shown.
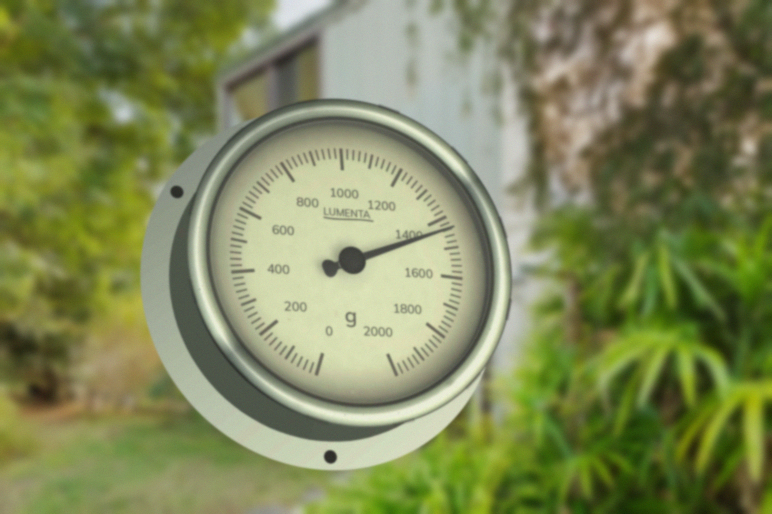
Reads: 1440; g
